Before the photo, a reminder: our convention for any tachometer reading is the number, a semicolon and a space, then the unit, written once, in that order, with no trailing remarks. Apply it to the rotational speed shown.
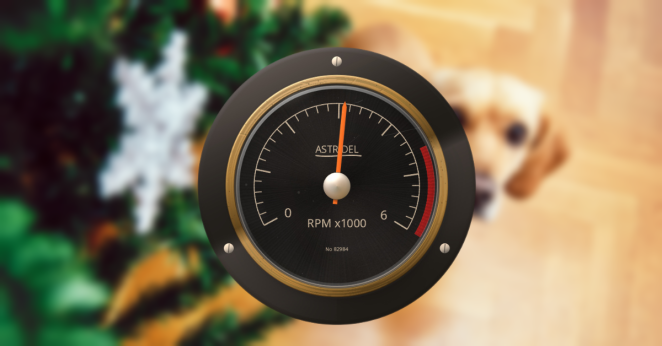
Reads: 3100; rpm
